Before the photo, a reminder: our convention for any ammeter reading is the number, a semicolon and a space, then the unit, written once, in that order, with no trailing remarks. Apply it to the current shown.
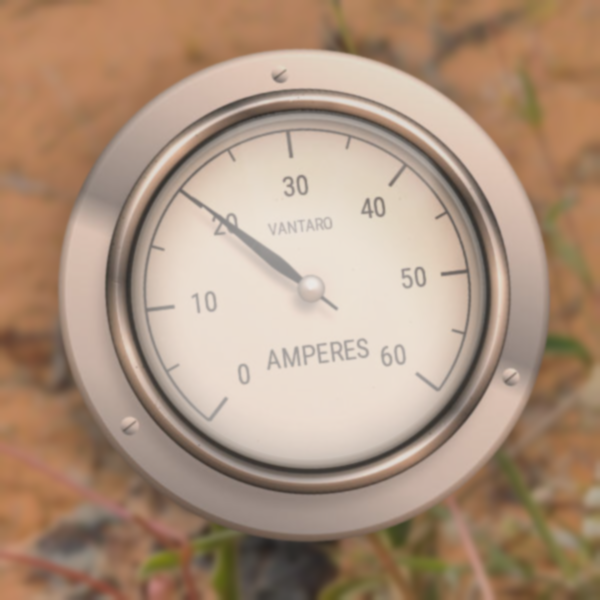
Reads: 20; A
